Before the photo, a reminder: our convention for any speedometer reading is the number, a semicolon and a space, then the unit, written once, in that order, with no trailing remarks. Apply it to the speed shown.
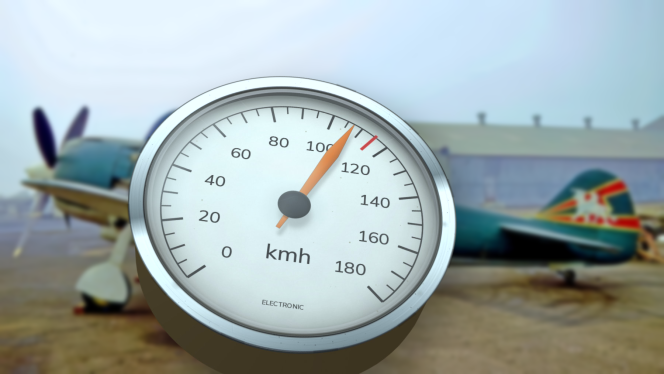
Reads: 107.5; km/h
